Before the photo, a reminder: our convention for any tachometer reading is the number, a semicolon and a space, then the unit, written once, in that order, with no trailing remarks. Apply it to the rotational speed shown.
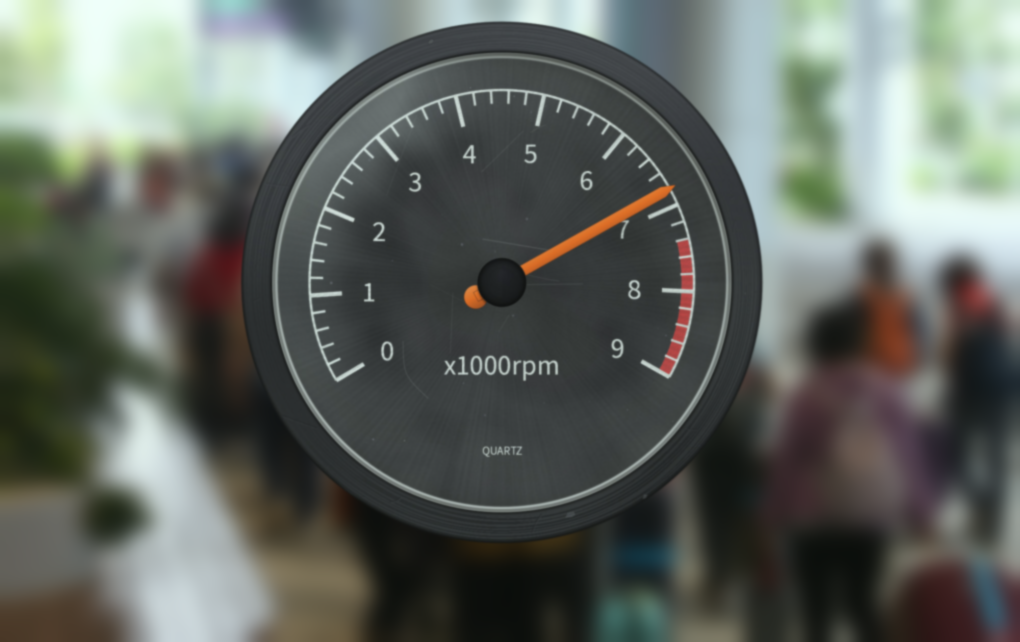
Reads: 6800; rpm
